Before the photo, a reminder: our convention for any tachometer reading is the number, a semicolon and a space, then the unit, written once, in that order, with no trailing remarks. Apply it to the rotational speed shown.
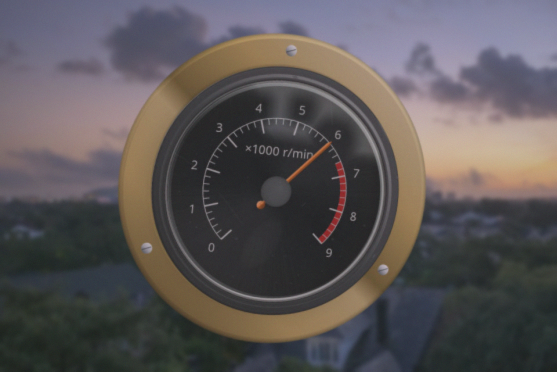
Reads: 6000; rpm
